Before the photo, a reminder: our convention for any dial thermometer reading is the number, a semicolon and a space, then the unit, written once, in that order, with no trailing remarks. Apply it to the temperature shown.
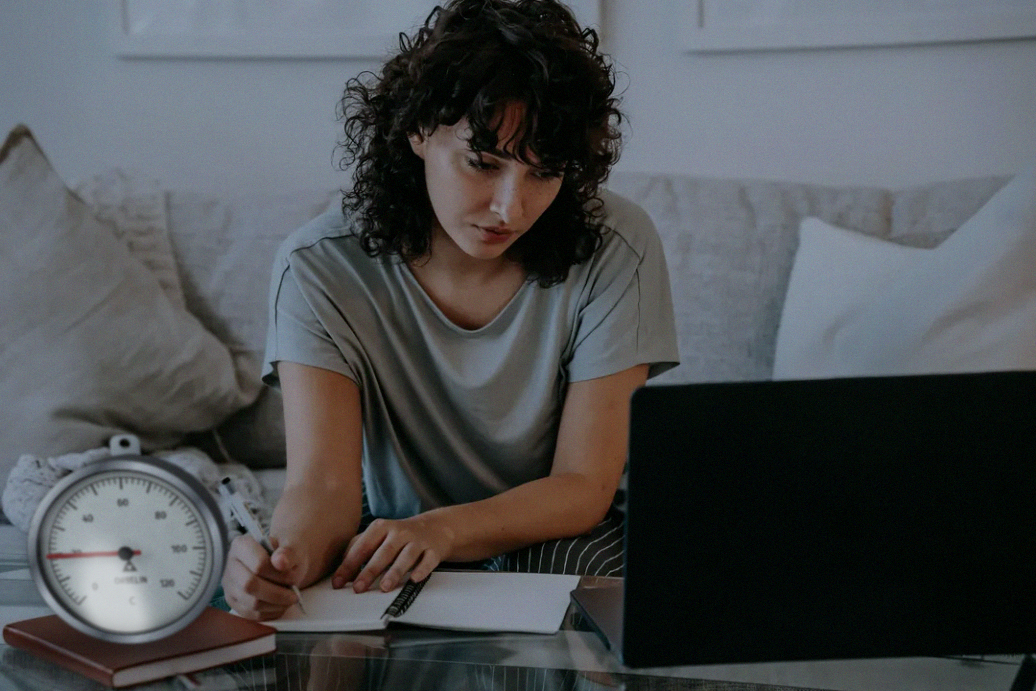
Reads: 20; °C
